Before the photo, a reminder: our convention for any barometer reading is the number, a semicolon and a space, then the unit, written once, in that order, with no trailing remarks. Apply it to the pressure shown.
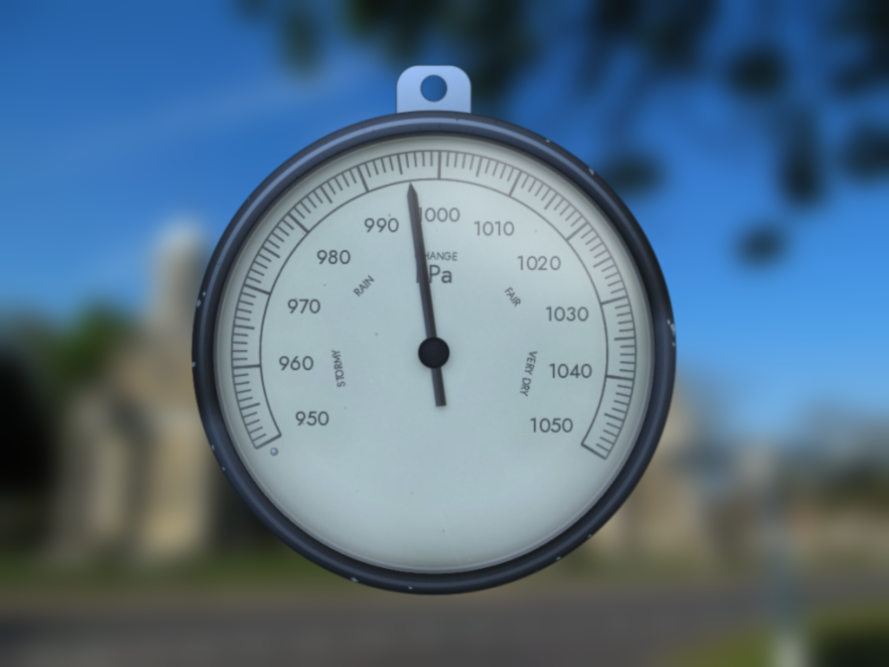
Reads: 996; hPa
